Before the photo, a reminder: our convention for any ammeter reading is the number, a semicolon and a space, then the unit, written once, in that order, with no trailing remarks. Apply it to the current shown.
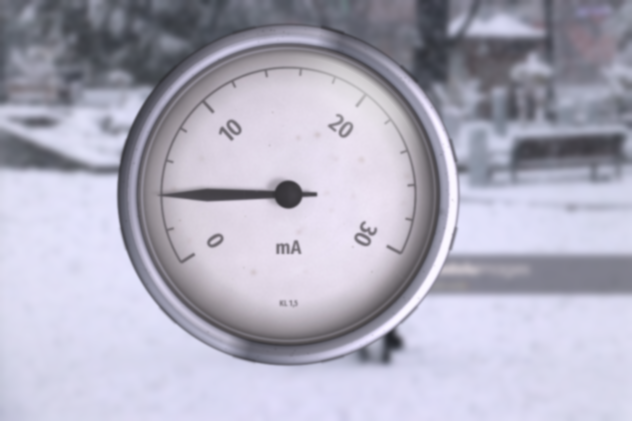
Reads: 4; mA
